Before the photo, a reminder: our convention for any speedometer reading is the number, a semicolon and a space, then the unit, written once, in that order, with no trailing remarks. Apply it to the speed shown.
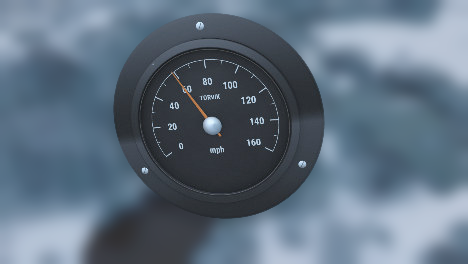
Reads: 60; mph
